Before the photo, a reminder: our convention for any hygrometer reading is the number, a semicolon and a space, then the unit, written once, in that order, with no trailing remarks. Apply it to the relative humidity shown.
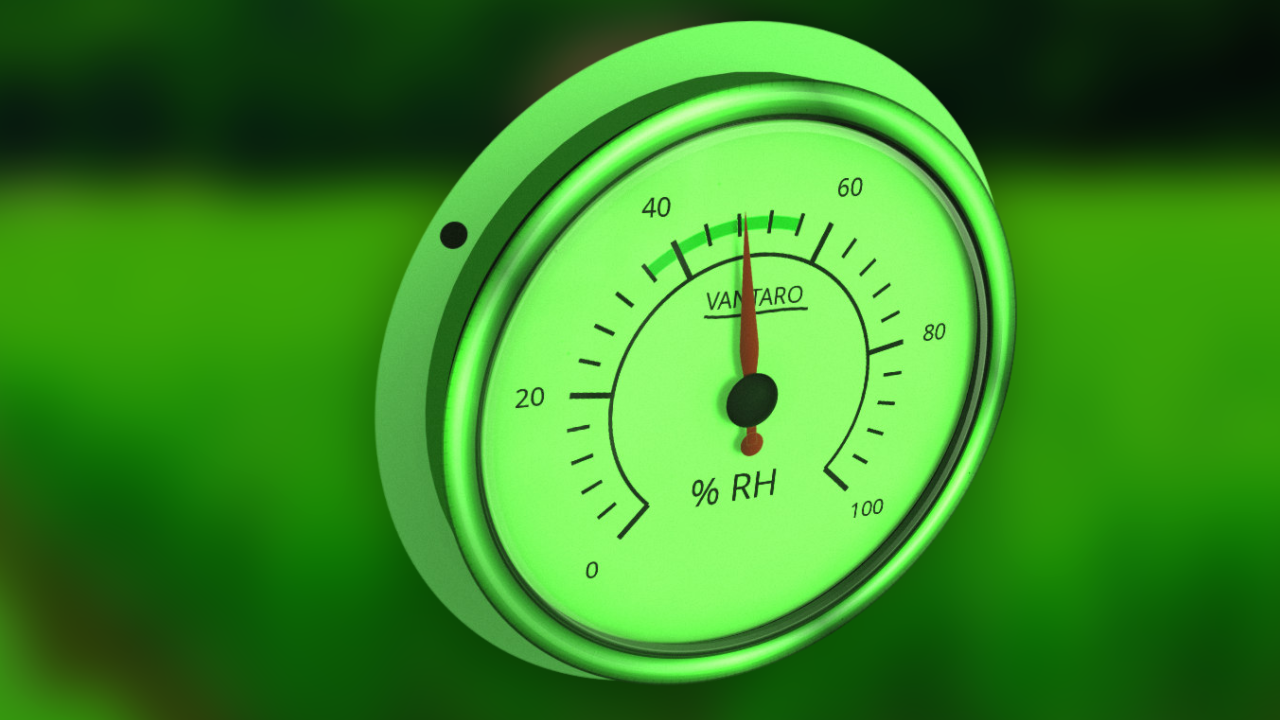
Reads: 48; %
